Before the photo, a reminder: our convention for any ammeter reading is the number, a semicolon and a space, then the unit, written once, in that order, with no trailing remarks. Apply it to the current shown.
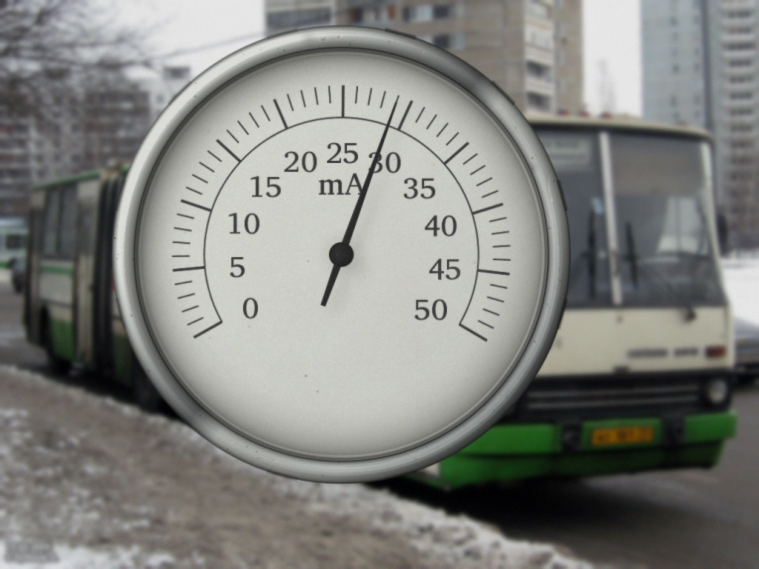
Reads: 29; mA
